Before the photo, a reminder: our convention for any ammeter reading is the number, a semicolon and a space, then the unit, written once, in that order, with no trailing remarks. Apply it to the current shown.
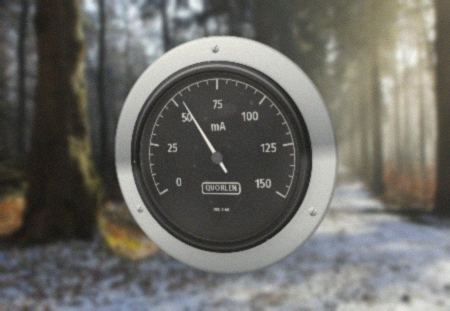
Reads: 55; mA
